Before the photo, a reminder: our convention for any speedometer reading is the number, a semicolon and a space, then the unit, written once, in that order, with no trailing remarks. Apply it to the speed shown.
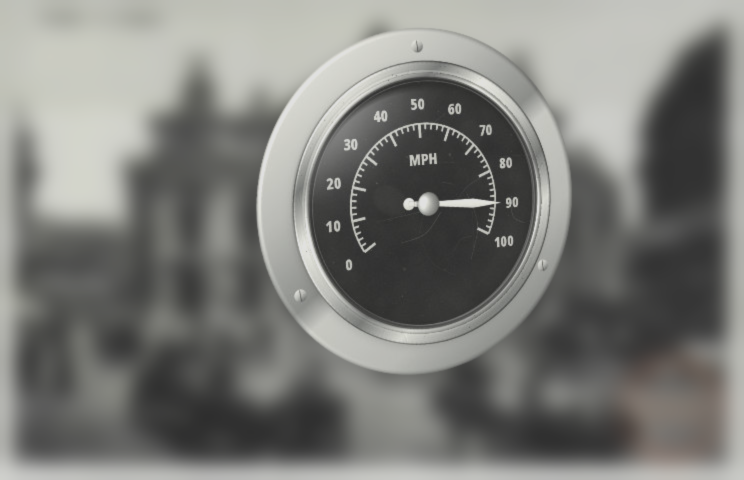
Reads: 90; mph
